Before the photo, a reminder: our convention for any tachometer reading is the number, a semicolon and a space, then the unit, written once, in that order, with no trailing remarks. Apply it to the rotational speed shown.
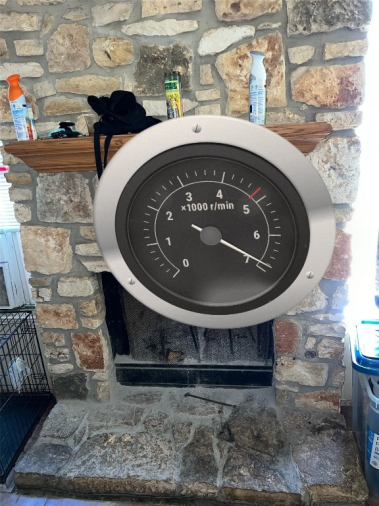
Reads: 6800; rpm
